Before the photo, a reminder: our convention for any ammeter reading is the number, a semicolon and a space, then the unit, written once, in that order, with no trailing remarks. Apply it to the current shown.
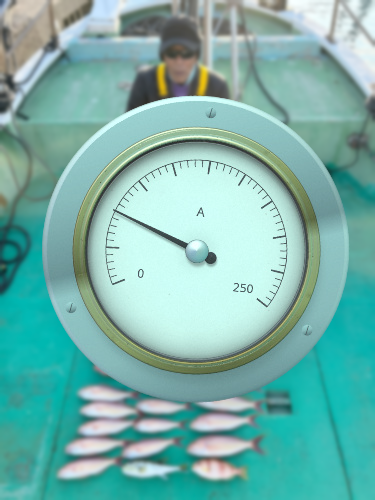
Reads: 50; A
